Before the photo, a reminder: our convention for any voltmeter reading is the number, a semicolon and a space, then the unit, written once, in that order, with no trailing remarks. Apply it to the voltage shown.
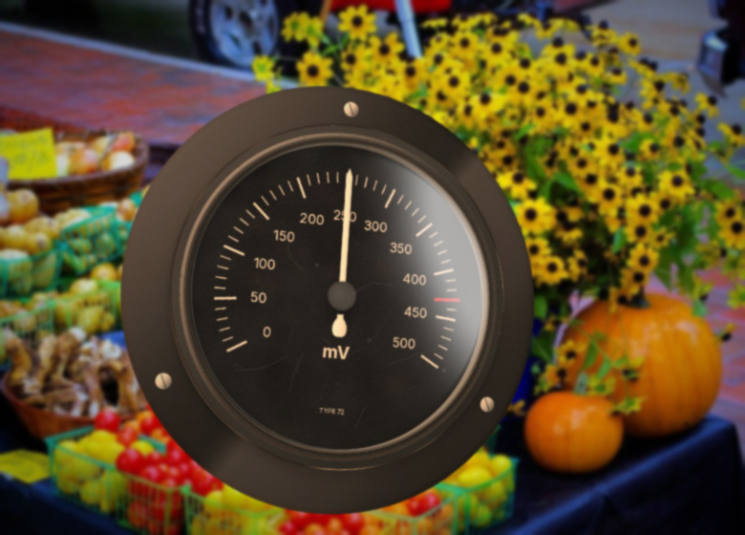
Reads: 250; mV
